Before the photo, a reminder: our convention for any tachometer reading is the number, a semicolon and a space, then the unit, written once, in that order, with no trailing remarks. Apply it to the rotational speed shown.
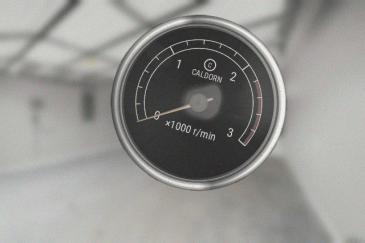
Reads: 0; rpm
